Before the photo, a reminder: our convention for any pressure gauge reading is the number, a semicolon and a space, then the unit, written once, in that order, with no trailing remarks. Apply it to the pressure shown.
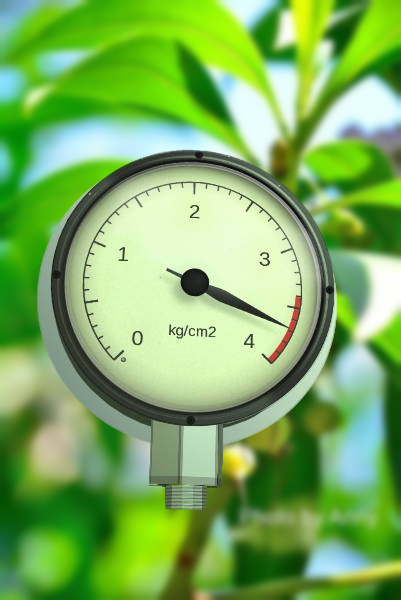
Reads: 3.7; kg/cm²
